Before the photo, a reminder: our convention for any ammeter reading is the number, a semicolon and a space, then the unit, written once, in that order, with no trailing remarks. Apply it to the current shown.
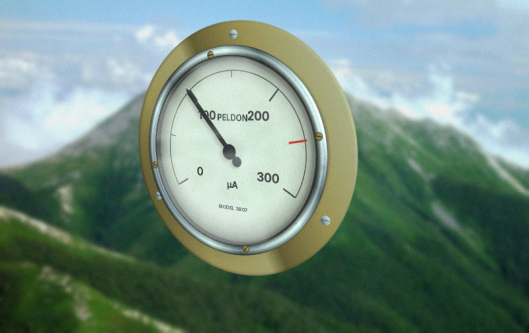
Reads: 100; µA
